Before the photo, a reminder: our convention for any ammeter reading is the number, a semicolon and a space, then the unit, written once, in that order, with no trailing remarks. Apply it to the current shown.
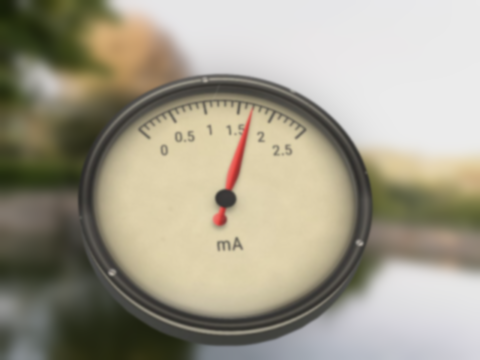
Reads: 1.7; mA
